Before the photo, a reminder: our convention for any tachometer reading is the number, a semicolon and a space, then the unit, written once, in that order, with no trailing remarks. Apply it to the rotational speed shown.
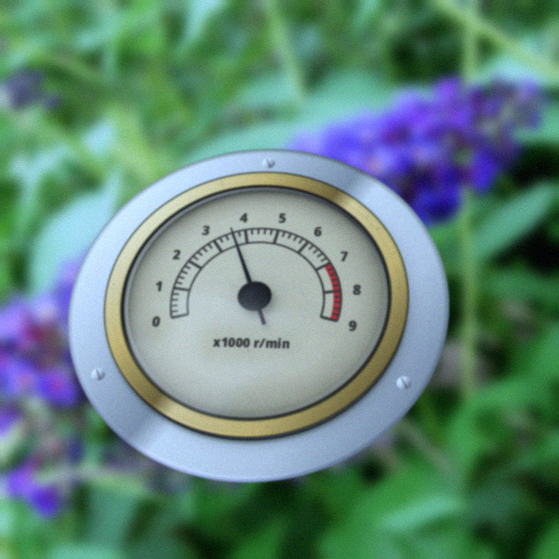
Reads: 3600; rpm
